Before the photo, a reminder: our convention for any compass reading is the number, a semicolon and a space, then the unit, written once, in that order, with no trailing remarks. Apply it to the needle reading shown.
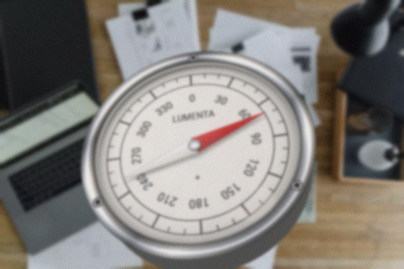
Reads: 70; °
